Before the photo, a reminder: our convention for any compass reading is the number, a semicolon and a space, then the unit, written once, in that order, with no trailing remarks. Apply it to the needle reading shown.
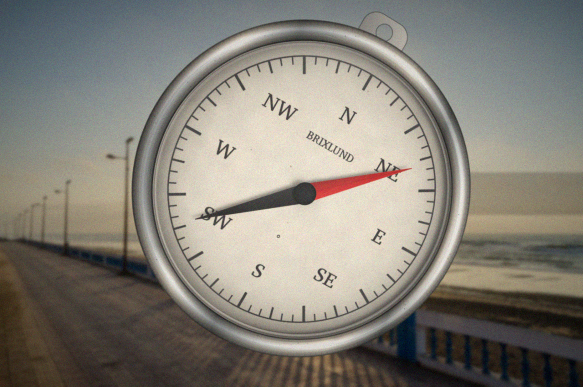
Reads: 47.5; °
